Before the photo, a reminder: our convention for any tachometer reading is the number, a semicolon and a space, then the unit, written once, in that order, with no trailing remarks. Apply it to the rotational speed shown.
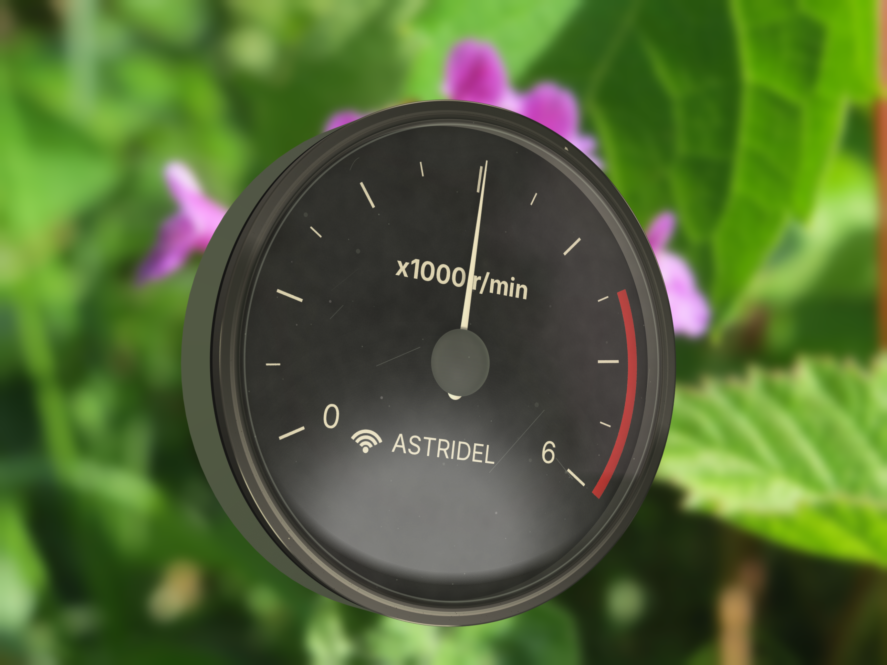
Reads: 3000; rpm
